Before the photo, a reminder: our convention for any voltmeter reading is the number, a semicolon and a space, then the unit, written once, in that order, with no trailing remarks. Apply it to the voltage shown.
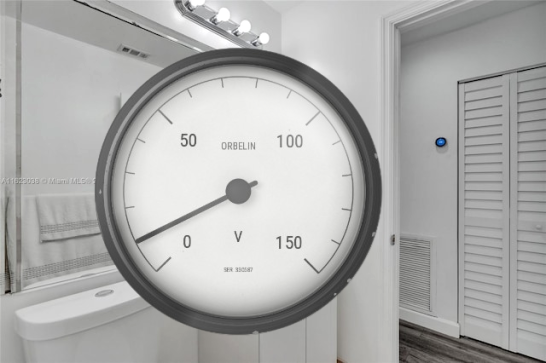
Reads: 10; V
